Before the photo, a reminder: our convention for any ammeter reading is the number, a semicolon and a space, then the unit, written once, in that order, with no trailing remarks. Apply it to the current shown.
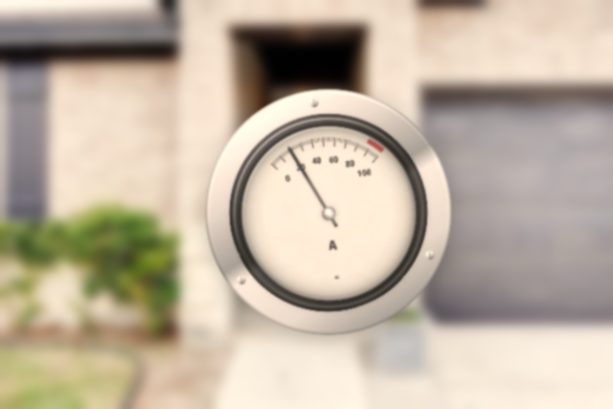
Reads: 20; A
